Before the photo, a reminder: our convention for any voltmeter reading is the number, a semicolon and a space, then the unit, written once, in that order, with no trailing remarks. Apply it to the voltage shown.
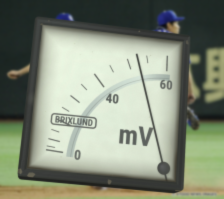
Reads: 52.5; mV
